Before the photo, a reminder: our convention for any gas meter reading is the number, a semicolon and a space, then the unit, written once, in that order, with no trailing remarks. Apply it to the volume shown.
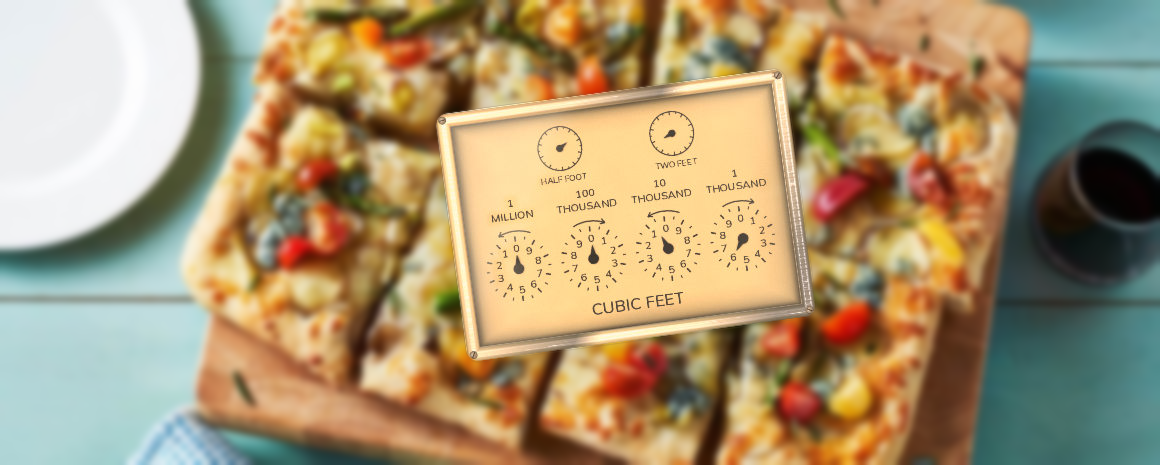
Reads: 600; ft³
